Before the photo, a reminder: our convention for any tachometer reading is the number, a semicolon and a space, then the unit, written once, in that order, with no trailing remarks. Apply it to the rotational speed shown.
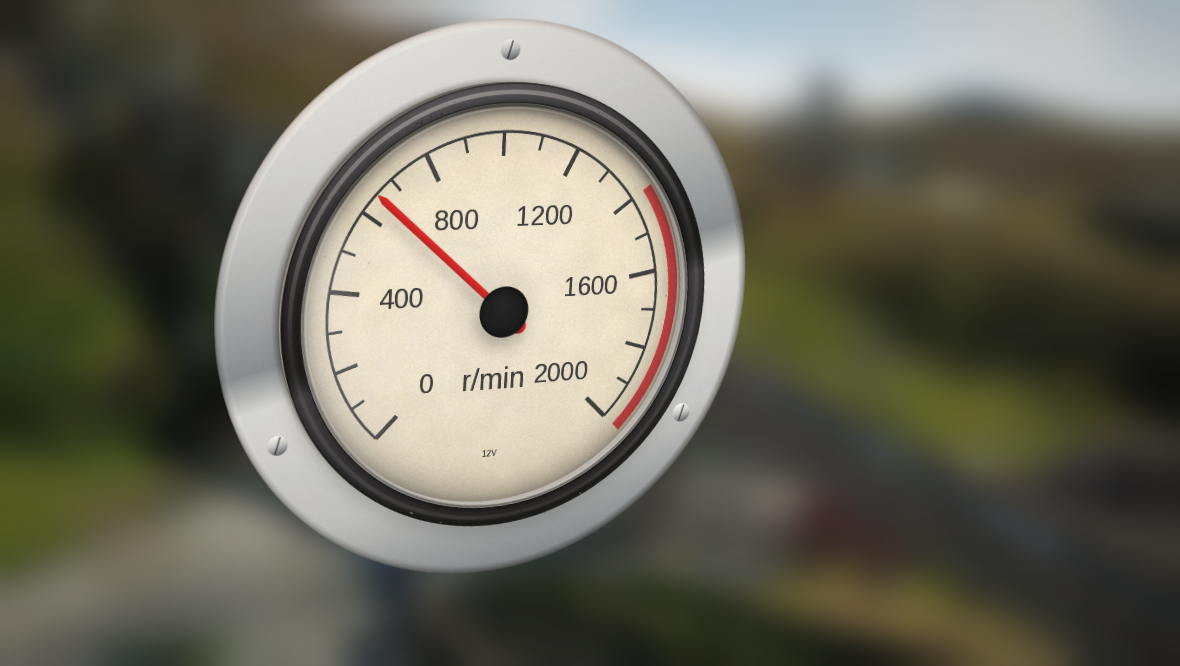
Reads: 650; rpm
